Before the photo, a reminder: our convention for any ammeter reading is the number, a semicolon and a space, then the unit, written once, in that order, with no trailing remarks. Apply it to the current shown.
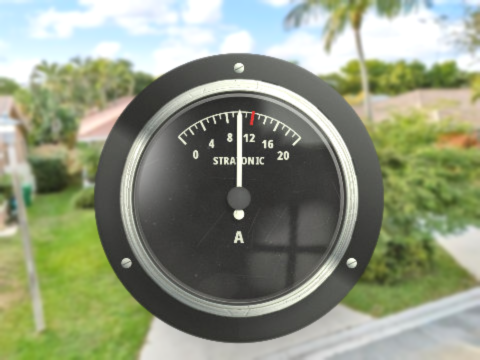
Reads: 10; A
